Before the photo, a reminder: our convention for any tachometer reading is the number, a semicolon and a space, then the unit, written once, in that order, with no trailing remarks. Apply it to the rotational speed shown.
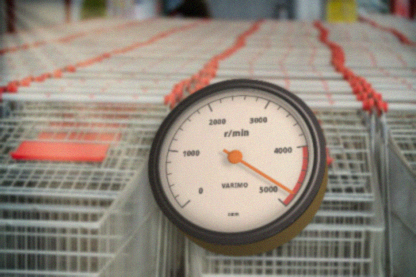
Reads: 4800; rpm
